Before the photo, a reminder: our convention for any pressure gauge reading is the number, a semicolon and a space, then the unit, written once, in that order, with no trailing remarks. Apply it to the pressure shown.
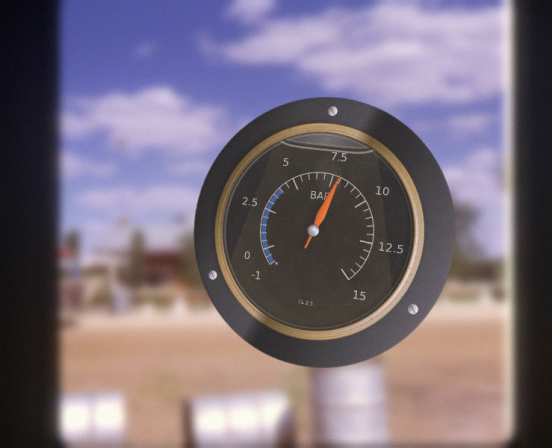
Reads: 8; bar
